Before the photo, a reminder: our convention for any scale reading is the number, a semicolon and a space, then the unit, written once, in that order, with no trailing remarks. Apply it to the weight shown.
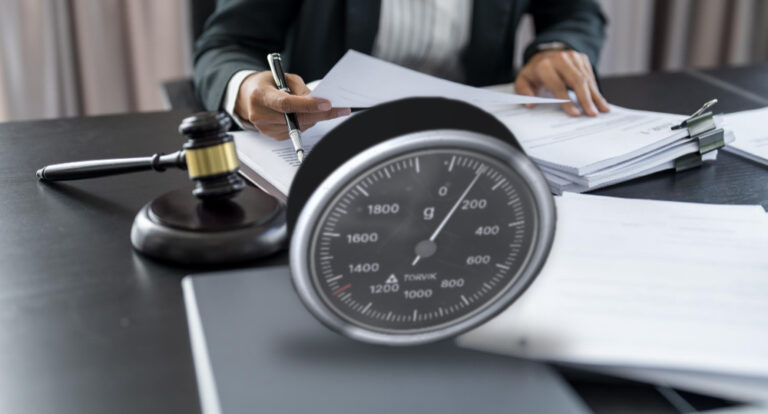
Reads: 100; g
